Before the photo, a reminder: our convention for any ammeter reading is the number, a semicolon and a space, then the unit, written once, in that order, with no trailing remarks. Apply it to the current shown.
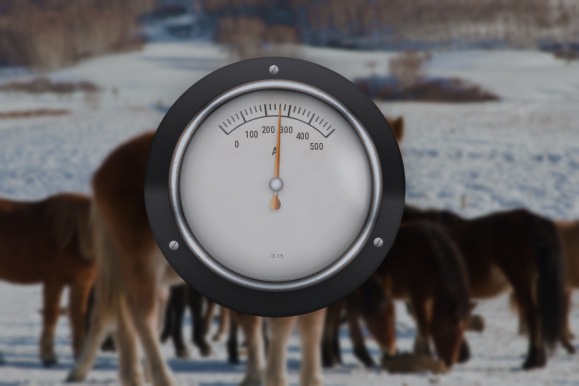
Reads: 260; A
